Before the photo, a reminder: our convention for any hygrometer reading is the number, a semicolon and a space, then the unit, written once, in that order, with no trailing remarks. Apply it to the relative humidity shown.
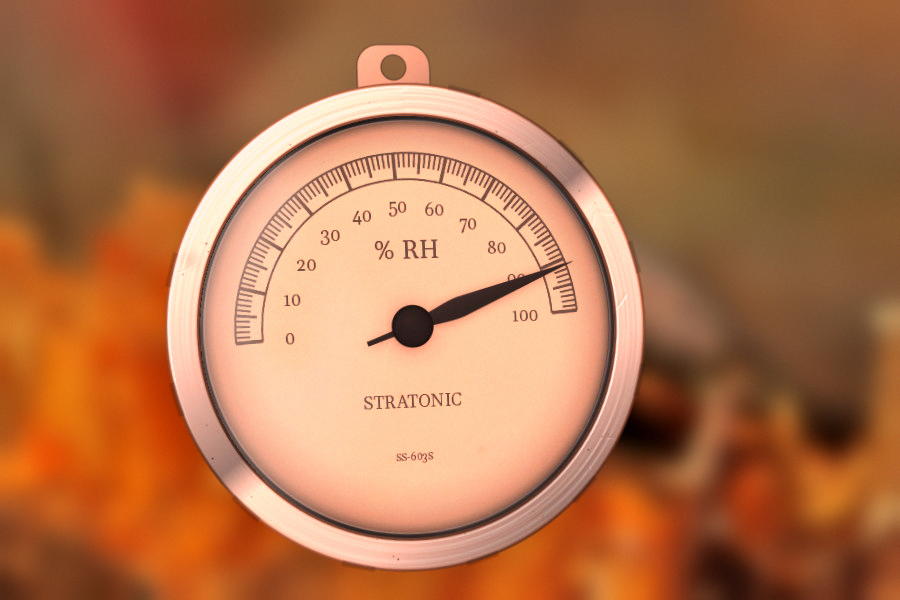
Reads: 91; %
